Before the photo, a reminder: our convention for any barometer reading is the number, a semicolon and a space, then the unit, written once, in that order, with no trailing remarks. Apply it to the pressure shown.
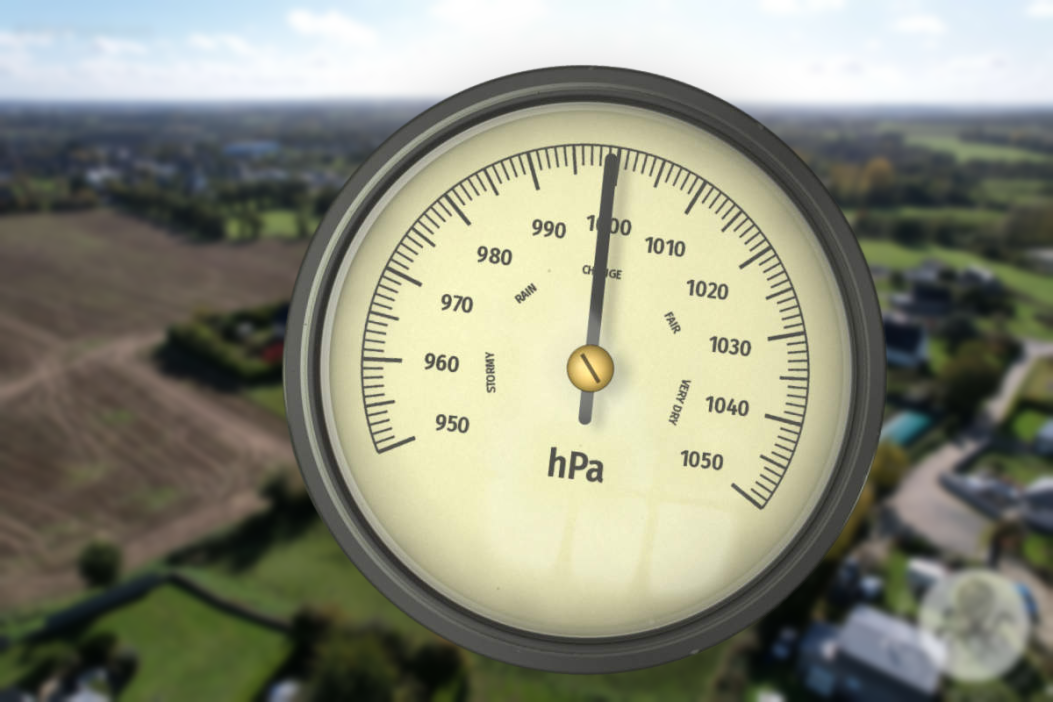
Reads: 999; hPa
